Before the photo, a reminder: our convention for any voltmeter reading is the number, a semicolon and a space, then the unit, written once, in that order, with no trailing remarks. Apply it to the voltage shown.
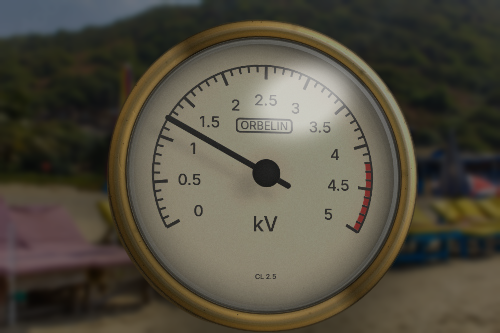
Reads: 1.2; kV
